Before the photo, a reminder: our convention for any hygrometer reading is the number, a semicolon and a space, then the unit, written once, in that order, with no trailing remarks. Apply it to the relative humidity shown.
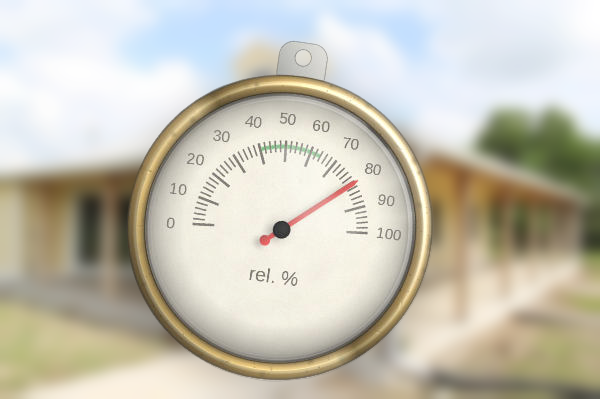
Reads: 80; %
